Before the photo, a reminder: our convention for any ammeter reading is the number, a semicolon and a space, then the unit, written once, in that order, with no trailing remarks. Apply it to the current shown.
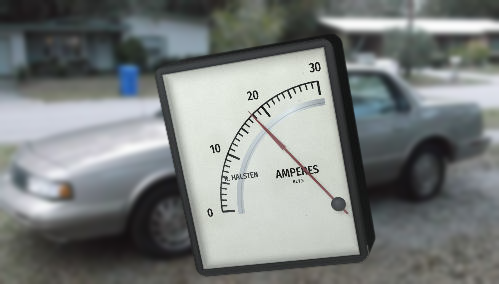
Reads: 18; A
